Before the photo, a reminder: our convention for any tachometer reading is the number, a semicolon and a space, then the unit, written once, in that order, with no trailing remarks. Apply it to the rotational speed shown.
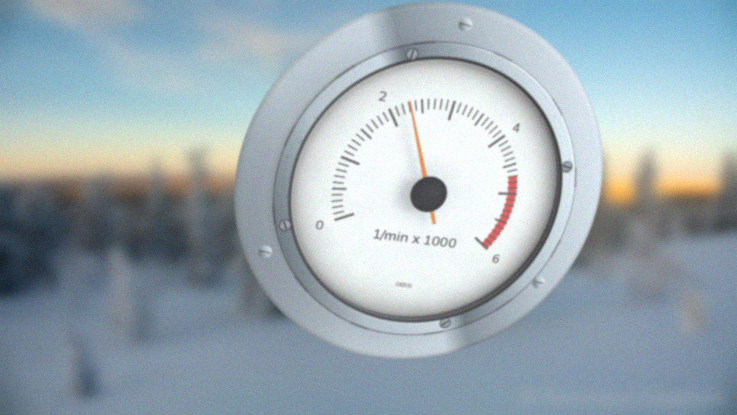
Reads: 2300; rpm
